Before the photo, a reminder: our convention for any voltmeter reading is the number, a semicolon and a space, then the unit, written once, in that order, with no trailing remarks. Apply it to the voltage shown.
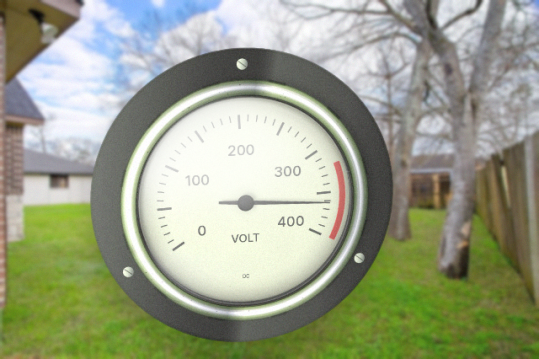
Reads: 360; V
